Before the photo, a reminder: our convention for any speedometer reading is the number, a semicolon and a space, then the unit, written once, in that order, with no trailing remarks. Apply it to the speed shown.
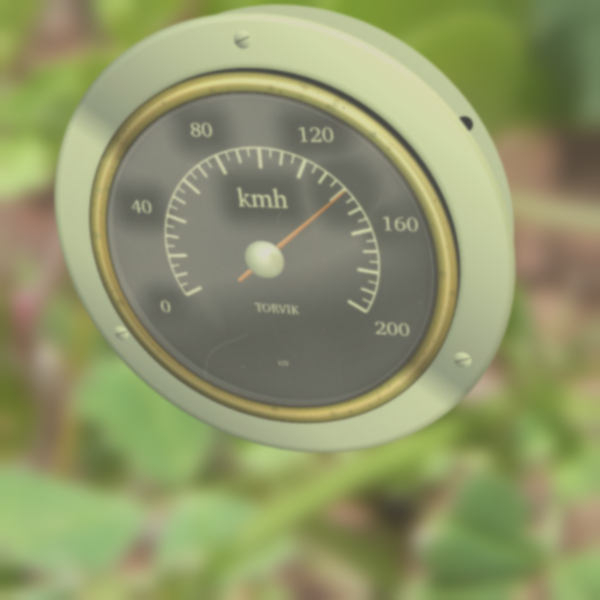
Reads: 140; km/h
